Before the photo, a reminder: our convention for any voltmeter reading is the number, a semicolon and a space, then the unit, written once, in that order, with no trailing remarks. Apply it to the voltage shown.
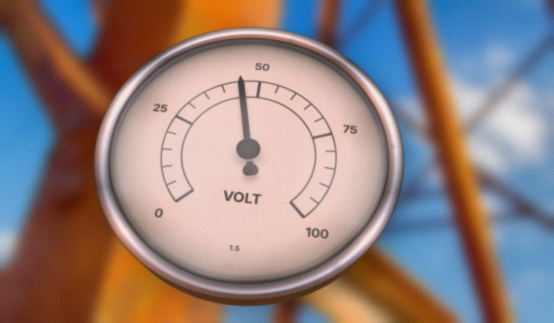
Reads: 45; V
